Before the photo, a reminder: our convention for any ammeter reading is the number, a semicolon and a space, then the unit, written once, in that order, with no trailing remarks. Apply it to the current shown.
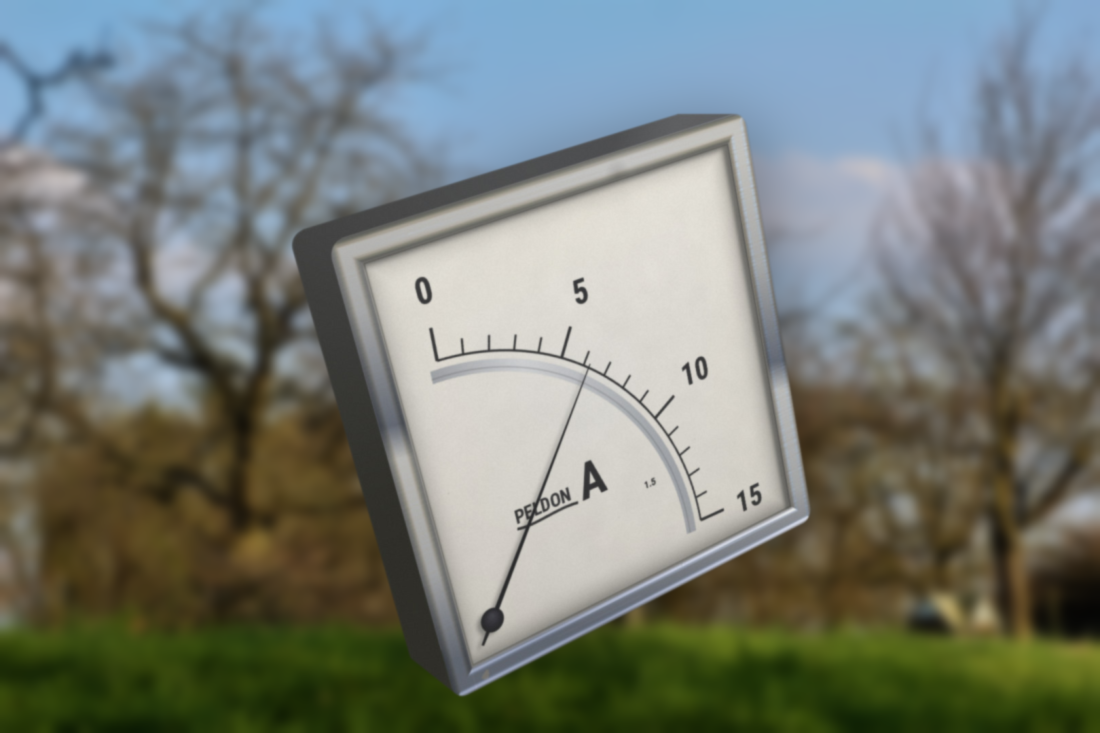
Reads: 6; A
